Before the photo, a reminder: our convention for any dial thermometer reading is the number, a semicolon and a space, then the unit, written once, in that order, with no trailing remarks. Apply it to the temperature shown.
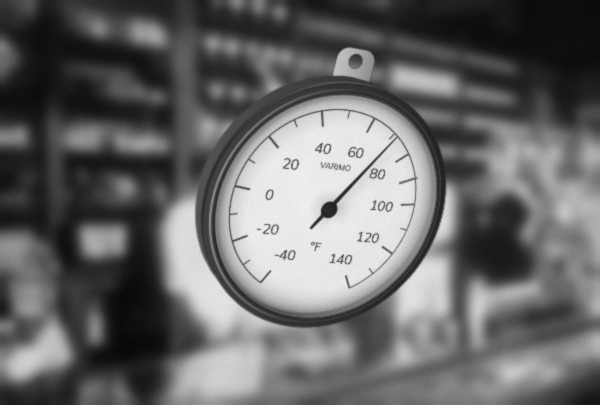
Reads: 70; °F
